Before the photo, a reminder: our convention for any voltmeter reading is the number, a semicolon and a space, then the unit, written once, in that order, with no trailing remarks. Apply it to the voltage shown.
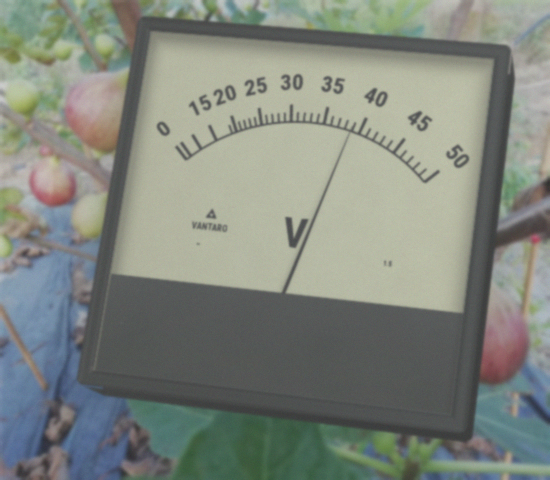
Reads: 39; V
